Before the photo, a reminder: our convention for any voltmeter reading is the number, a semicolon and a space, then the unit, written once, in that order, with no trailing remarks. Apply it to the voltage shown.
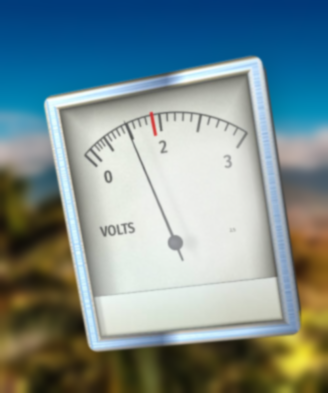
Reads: 1.5; V
